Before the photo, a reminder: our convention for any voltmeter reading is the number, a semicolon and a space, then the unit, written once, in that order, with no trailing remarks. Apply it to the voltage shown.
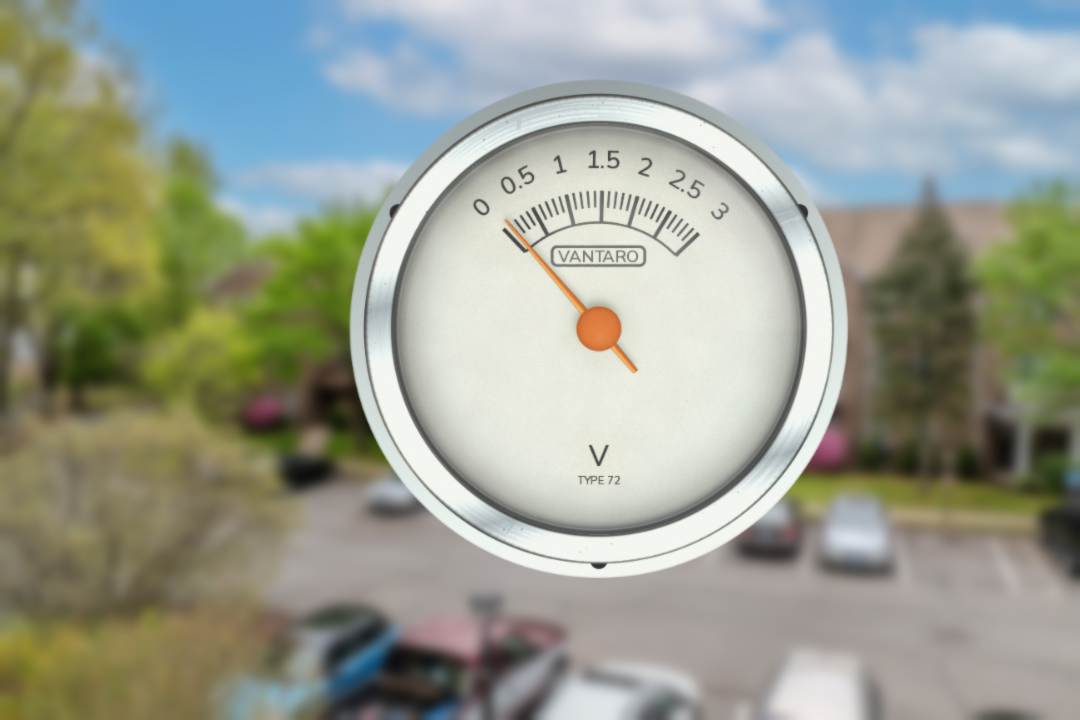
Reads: 0.1; V
